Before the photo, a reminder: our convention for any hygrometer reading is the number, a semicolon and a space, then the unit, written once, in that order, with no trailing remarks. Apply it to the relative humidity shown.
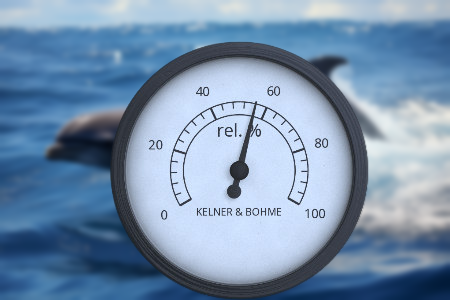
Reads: 56; %
